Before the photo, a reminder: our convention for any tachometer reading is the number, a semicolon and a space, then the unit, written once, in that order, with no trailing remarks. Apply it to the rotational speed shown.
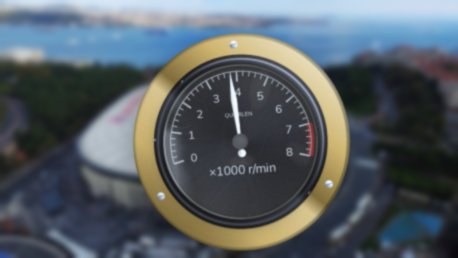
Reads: 3800; rpm
